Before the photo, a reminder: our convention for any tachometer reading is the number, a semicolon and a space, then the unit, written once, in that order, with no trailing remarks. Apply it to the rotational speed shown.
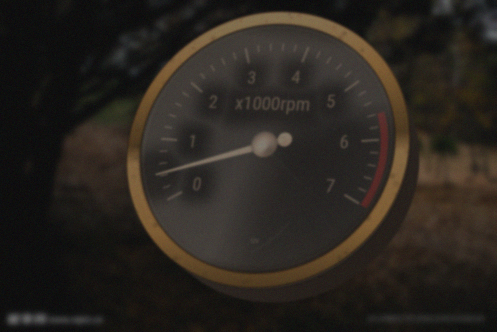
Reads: 400; rpm
